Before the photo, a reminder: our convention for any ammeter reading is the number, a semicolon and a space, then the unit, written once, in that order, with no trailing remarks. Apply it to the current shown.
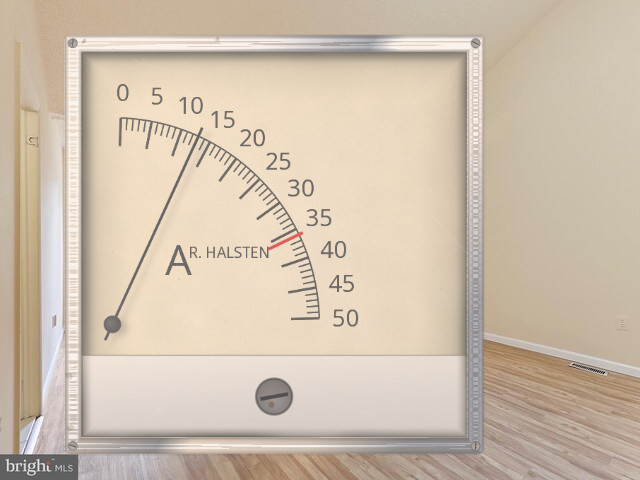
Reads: 13; A
